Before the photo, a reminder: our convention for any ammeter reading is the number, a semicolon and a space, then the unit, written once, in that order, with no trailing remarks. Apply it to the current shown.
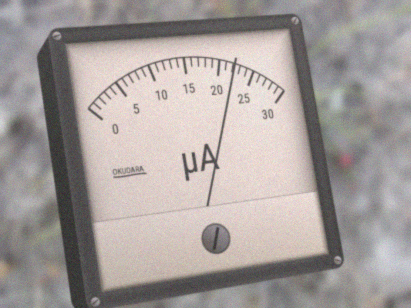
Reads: 22; µA
